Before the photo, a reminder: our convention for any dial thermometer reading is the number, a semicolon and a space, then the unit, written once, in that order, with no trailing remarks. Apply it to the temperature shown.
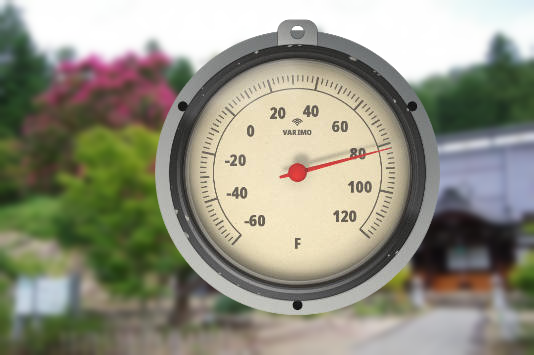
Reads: 82; °F
